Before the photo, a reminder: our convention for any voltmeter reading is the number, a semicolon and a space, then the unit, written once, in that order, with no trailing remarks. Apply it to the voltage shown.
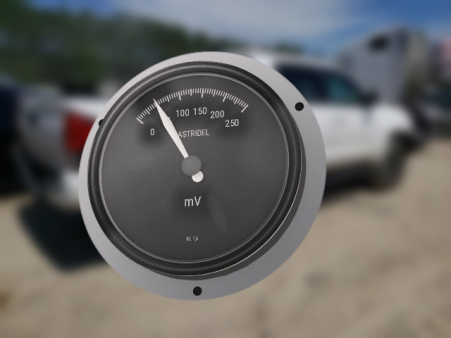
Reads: 50; mV
